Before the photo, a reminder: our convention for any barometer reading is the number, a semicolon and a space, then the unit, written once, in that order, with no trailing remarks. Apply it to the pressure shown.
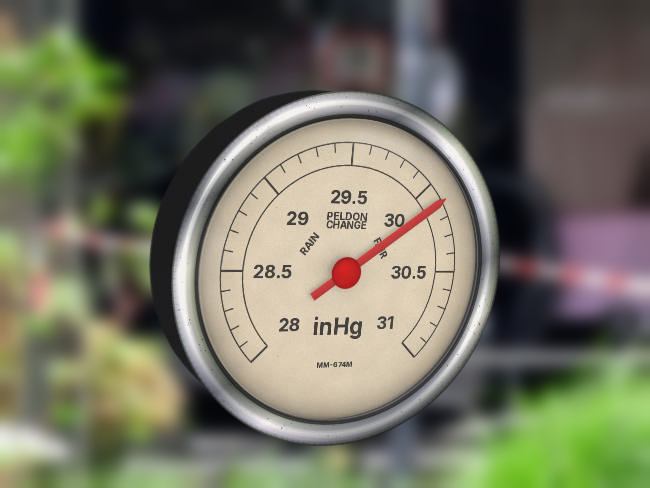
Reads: 30.1; inHg
